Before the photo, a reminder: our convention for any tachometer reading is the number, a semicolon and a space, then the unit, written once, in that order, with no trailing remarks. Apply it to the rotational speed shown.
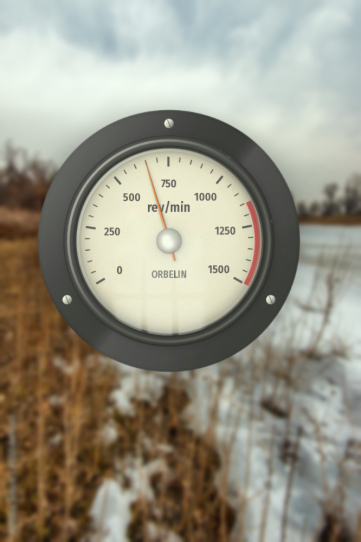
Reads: 650; rpm
